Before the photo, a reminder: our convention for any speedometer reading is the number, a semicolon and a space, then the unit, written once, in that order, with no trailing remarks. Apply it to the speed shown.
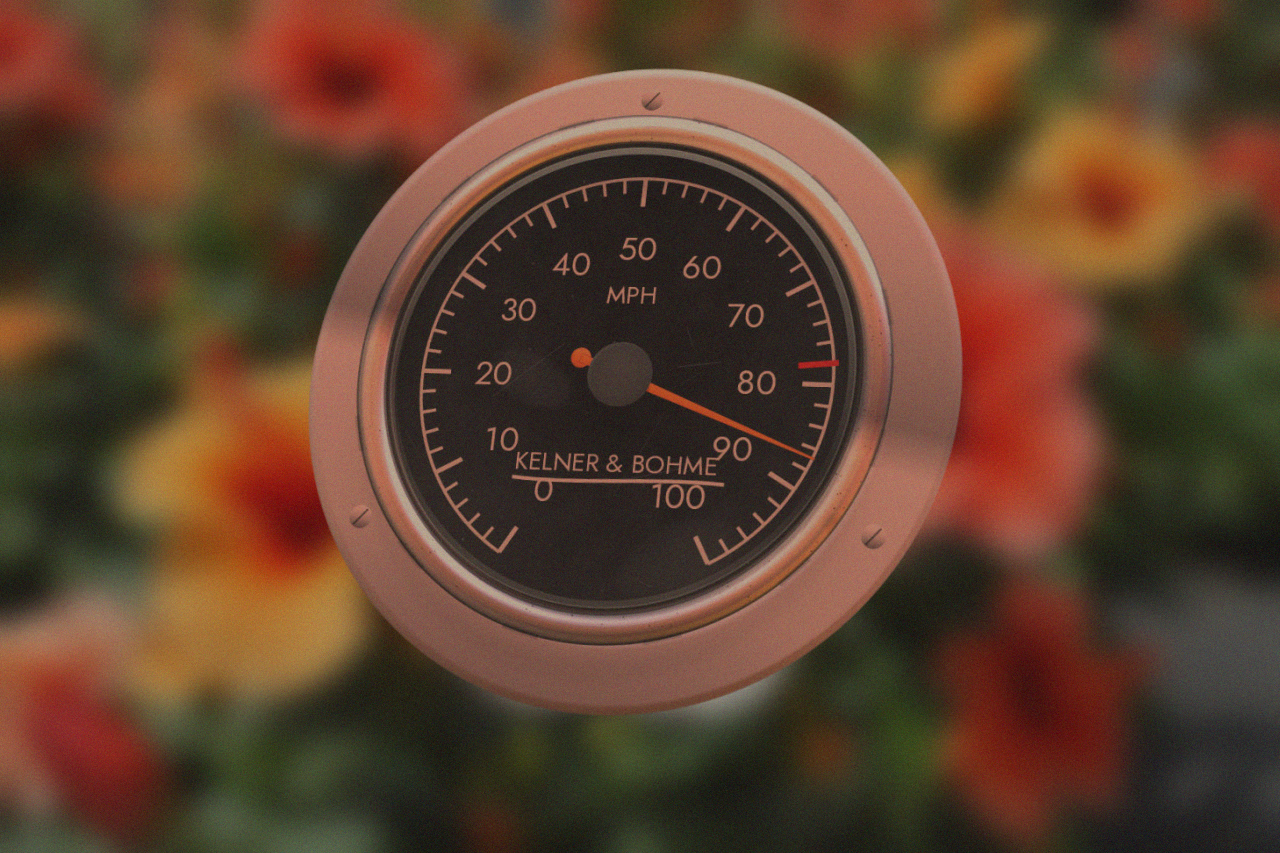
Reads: 87; mph
